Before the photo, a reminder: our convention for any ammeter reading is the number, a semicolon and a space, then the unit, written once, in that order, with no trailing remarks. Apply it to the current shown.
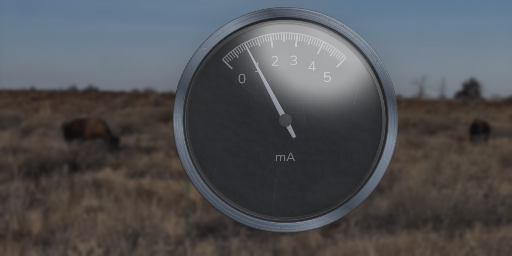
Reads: 1; mA
